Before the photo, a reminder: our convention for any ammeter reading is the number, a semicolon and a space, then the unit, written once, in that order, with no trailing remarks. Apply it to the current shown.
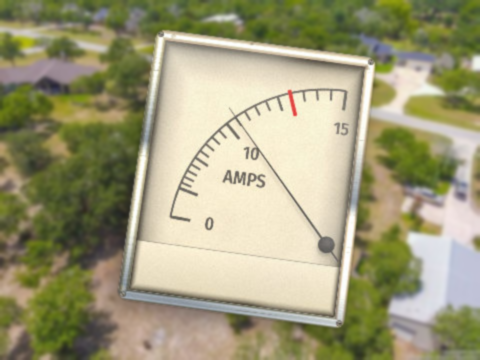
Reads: 10.5; A
